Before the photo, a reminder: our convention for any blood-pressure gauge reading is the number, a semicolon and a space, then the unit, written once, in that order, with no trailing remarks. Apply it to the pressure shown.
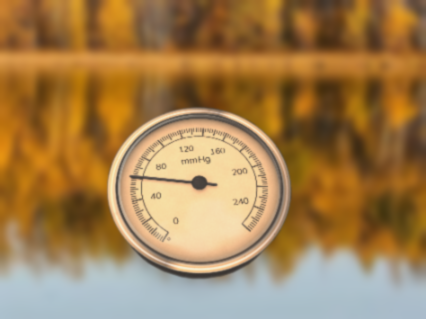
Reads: 60; mmHg
